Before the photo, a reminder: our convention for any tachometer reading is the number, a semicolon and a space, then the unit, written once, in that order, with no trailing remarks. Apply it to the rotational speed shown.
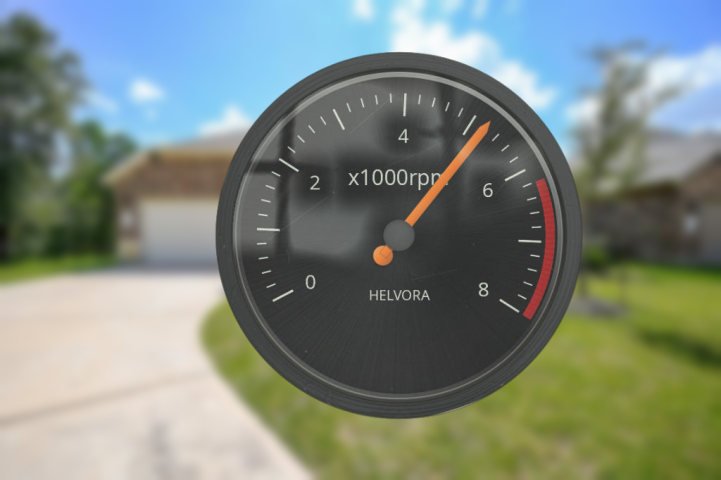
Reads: 5200; rpm
